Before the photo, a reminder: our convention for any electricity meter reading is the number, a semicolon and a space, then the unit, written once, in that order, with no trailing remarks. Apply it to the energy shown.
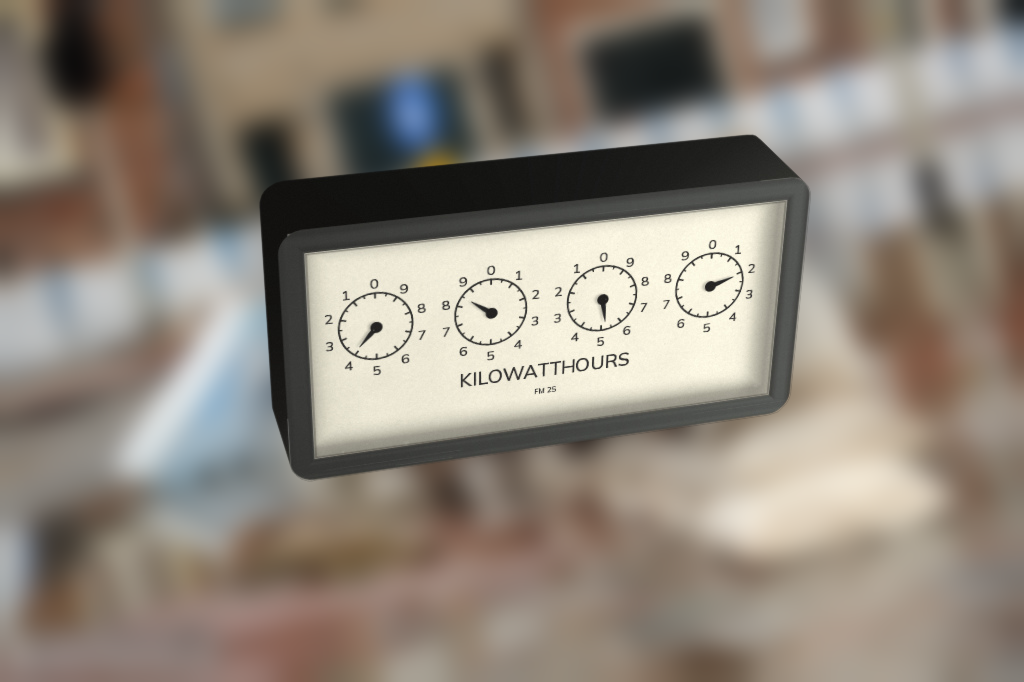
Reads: 3852; kWh
